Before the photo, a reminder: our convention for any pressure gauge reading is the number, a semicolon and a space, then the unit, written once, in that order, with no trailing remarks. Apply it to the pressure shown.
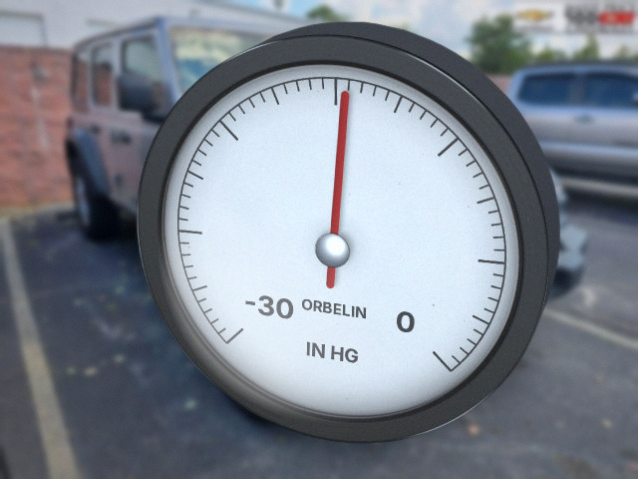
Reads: -14.5; inHg
